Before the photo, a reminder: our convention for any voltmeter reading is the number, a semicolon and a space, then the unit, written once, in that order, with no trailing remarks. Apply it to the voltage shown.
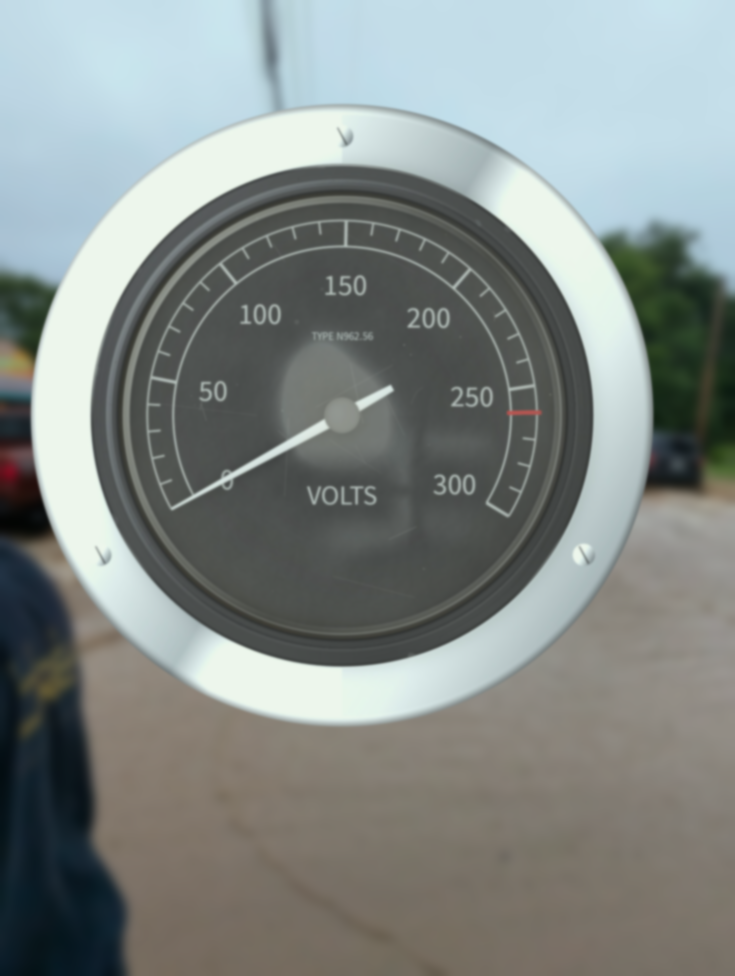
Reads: 0; V
